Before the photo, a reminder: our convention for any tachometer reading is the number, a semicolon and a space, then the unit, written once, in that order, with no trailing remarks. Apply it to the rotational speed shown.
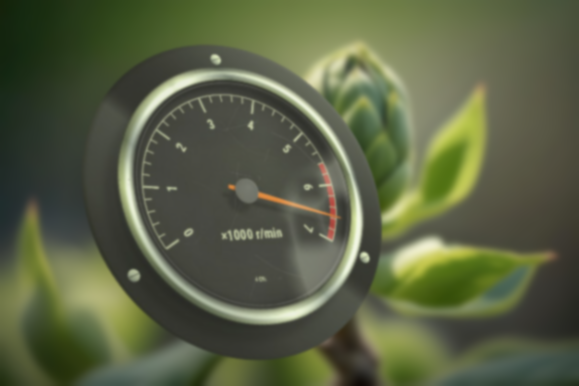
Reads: 6600; rpm
